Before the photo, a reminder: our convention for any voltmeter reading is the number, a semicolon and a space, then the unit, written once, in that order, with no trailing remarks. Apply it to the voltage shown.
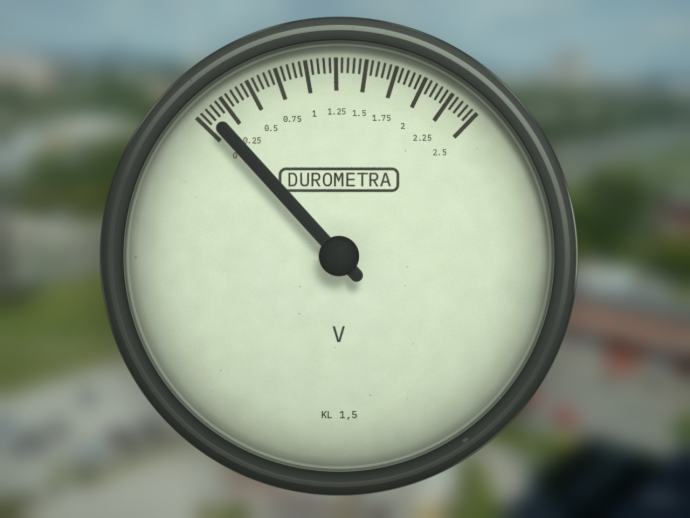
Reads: 0.1; V
